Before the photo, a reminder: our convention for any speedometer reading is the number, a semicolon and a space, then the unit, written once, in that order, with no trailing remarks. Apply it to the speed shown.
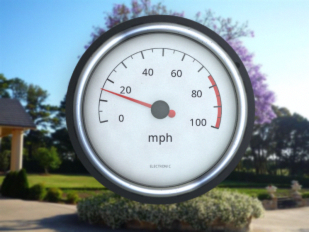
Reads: 15; mph
